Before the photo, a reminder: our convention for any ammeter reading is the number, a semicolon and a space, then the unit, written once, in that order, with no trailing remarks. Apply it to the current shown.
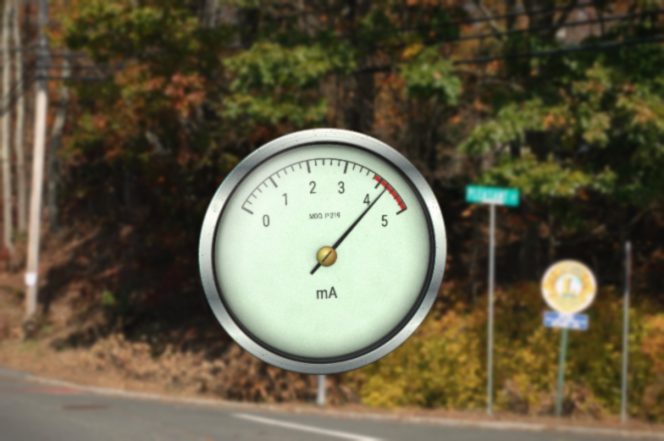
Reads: 4.2; mA
